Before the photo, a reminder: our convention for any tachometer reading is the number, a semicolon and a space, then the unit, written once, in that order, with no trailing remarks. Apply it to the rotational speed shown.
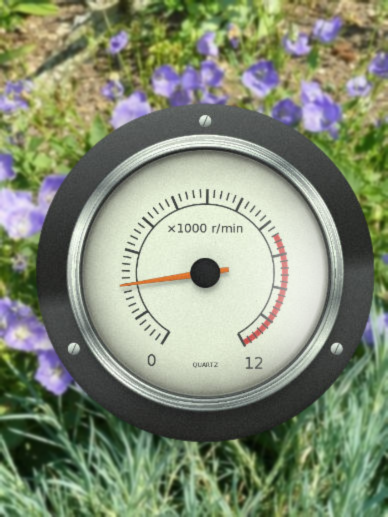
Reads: 2000; rpm
